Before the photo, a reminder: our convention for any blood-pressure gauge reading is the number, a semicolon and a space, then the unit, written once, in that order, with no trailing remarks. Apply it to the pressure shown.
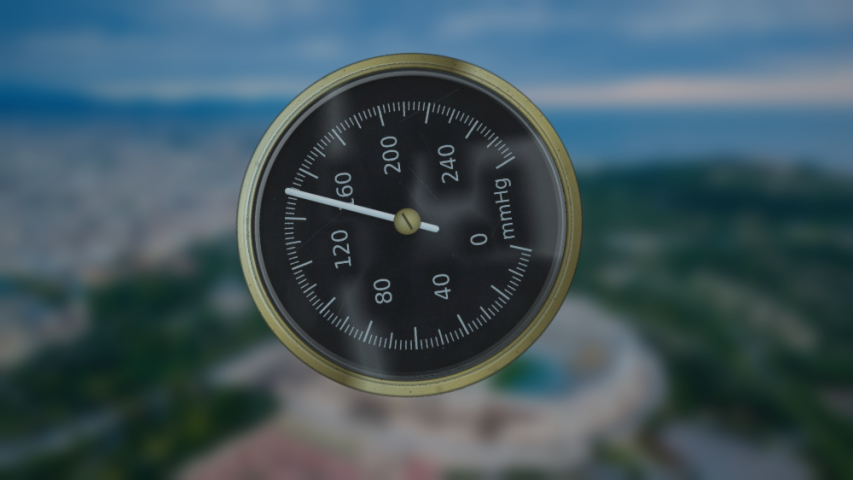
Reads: 150; mmHg
